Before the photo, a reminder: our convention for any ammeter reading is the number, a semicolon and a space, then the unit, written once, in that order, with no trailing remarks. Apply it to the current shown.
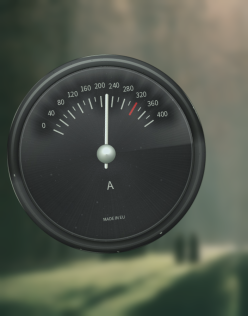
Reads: 220; A
